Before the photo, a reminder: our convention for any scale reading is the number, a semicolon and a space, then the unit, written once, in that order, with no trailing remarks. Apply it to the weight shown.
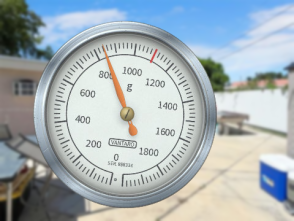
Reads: 840; g
